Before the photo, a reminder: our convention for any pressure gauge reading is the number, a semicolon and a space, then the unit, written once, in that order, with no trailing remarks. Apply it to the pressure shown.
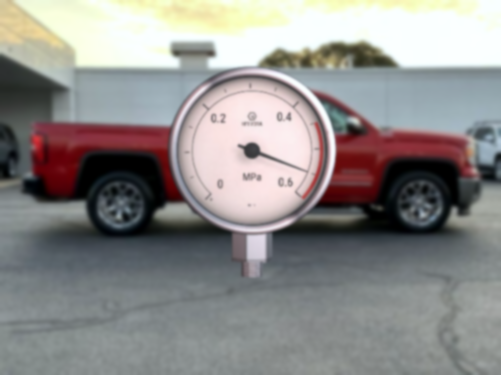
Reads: 0.55; MPa
